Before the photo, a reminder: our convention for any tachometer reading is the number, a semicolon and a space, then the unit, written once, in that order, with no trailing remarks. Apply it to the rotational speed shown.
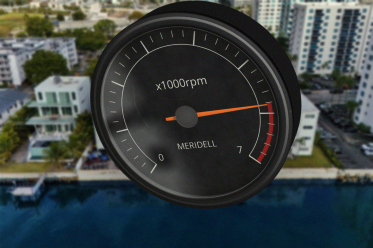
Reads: 5800; rpm
